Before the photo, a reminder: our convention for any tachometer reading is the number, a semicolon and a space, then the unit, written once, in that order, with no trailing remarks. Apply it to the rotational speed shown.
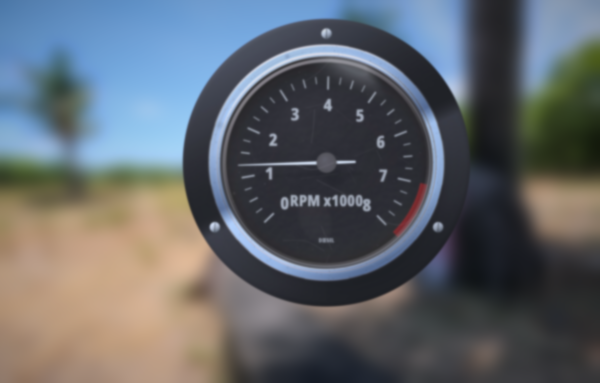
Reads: 1250; rpm
